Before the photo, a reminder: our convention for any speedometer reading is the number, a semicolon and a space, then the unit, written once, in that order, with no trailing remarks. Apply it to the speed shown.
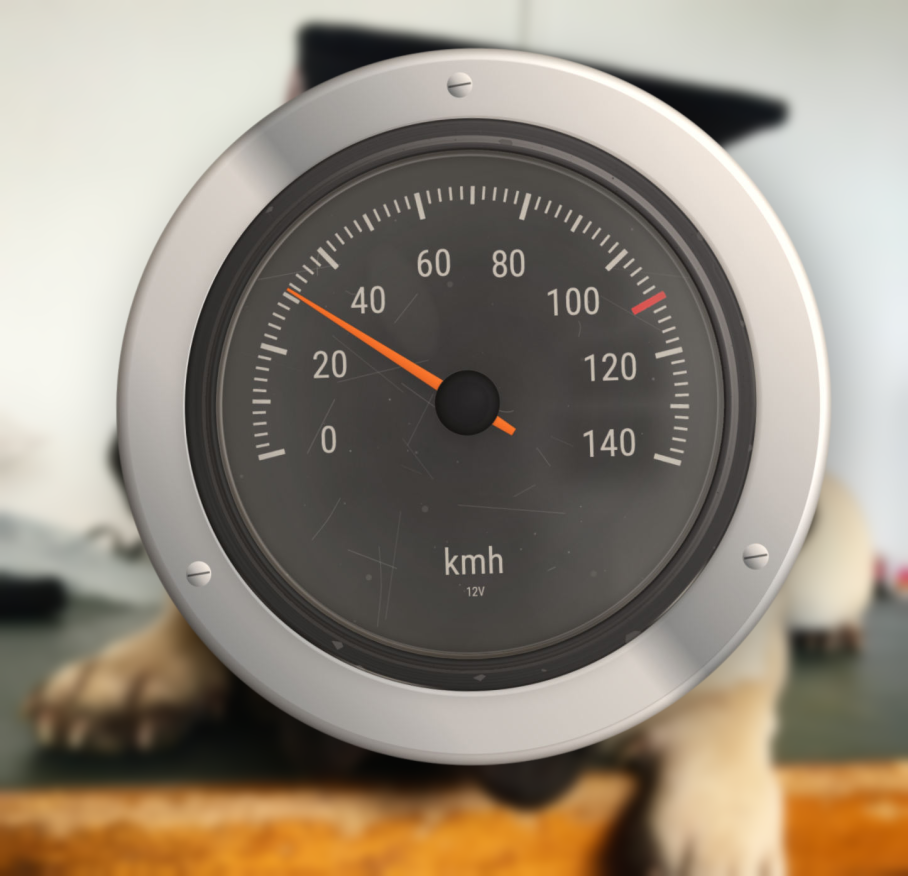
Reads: 31; km/h
